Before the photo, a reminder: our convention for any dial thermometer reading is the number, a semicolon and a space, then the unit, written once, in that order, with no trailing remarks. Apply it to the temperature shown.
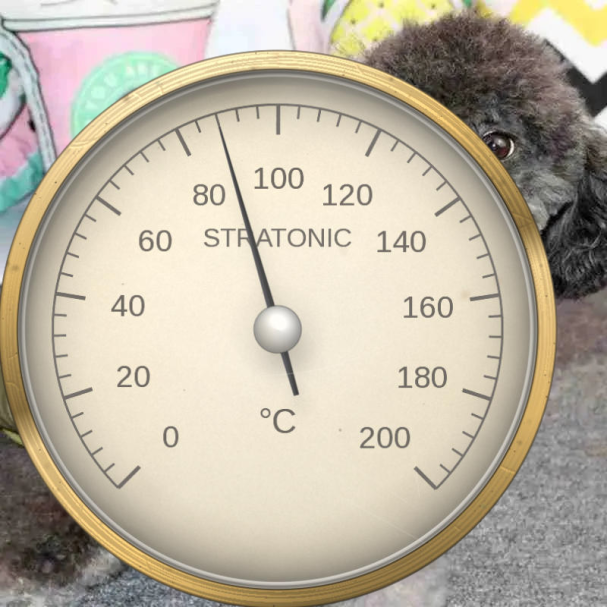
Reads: 88; °C
